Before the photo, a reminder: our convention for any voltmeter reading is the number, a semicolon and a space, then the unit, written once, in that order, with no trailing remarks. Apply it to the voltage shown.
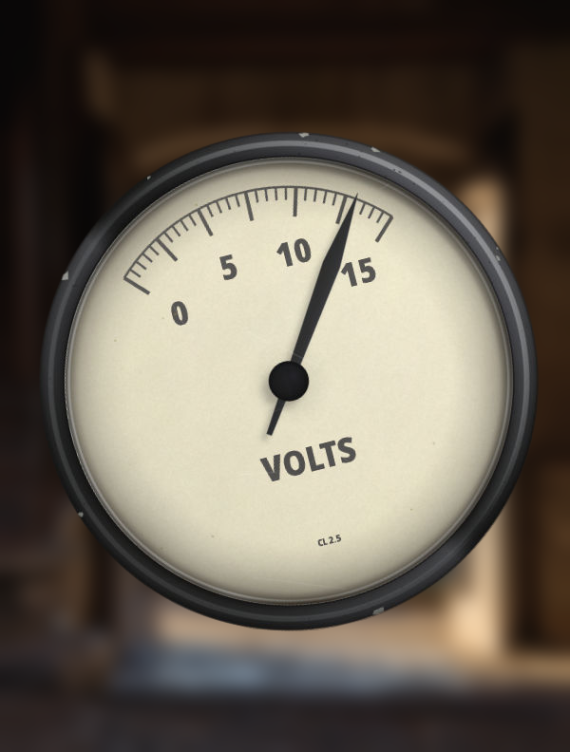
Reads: 13; V
